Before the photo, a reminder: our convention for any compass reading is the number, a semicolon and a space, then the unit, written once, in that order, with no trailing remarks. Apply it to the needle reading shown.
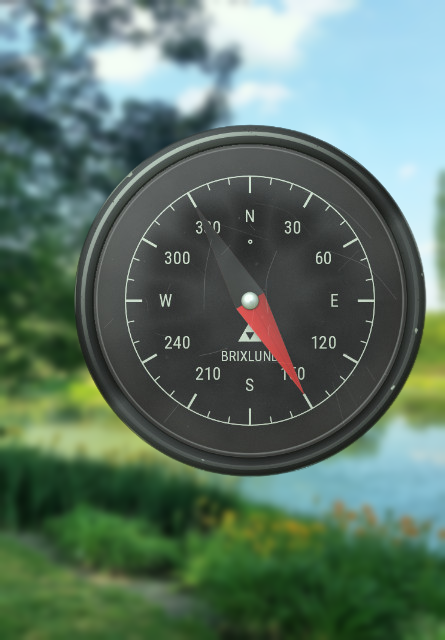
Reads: 150; °
